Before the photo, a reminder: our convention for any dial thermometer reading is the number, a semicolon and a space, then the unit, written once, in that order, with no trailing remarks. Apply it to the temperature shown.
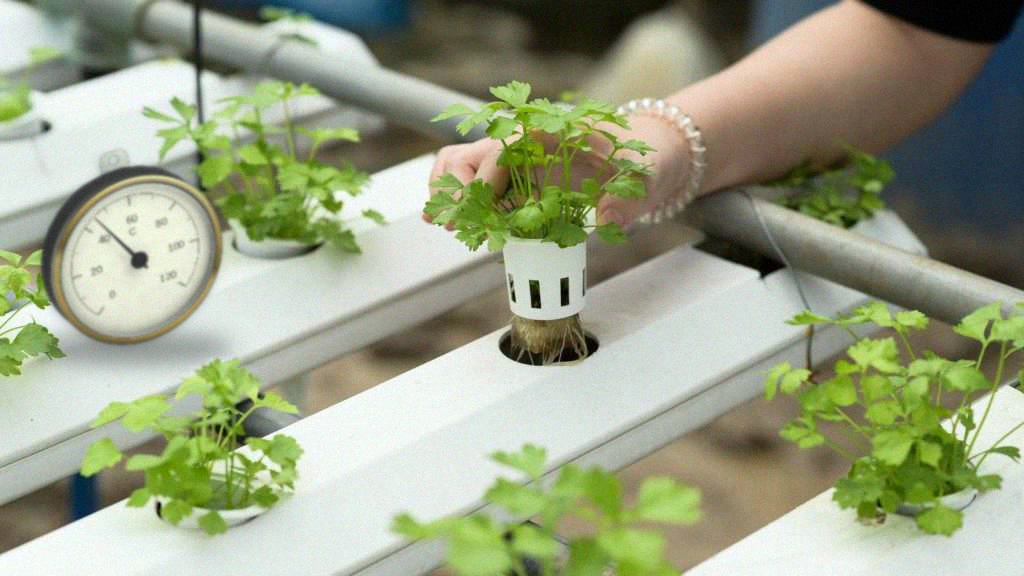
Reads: 45; °C
